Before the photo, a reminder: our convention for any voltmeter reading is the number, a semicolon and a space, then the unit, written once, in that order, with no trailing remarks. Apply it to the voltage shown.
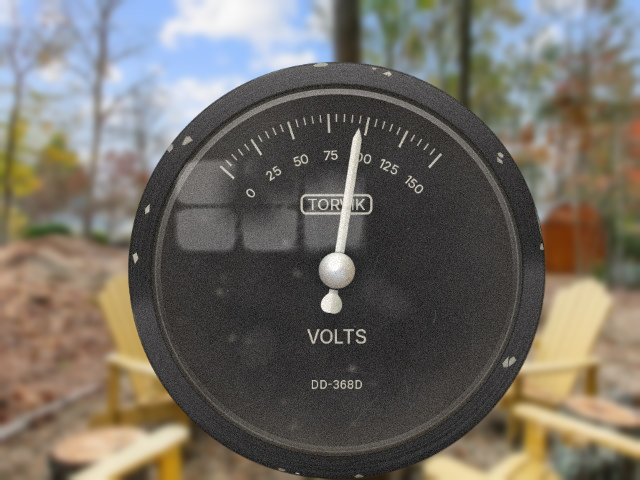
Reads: 95; V
